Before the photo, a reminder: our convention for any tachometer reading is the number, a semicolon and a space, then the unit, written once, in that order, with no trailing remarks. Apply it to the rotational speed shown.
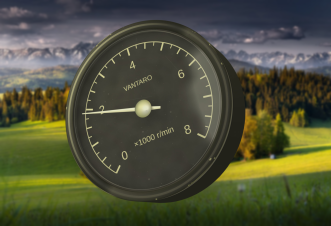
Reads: 1875; rpm
